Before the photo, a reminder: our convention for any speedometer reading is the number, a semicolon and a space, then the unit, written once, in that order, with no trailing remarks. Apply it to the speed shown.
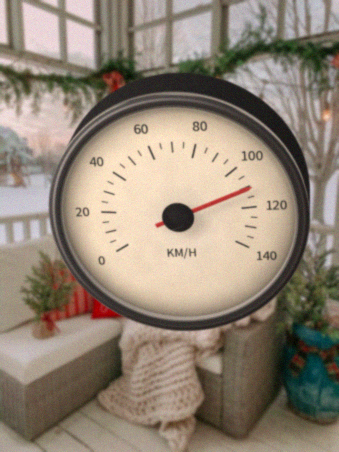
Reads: 110; km/h
